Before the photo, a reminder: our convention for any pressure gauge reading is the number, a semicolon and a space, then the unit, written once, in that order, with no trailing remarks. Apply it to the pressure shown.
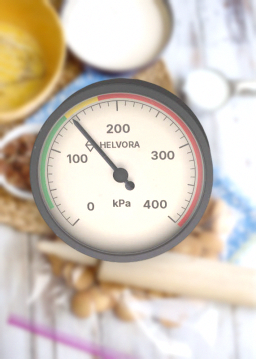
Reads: 145; kPa
